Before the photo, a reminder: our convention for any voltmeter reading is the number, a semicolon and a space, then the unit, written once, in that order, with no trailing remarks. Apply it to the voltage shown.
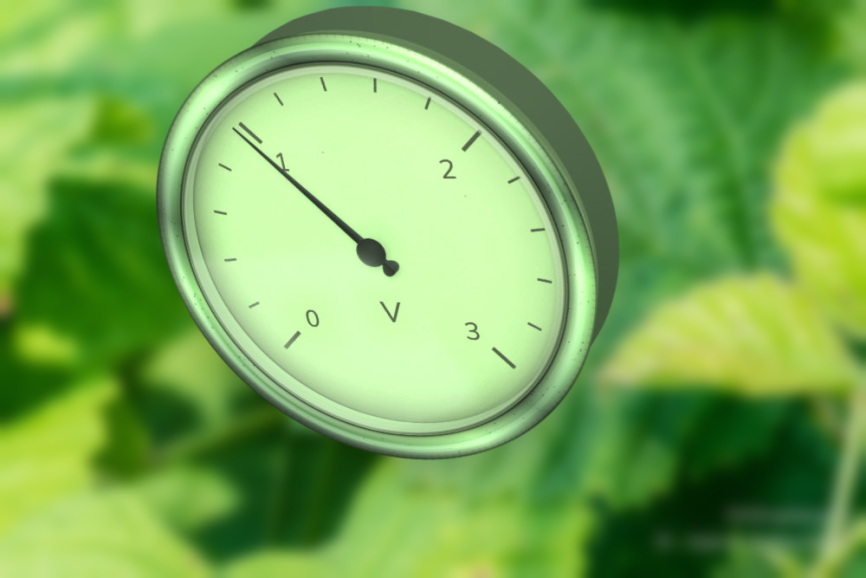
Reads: 1; V
